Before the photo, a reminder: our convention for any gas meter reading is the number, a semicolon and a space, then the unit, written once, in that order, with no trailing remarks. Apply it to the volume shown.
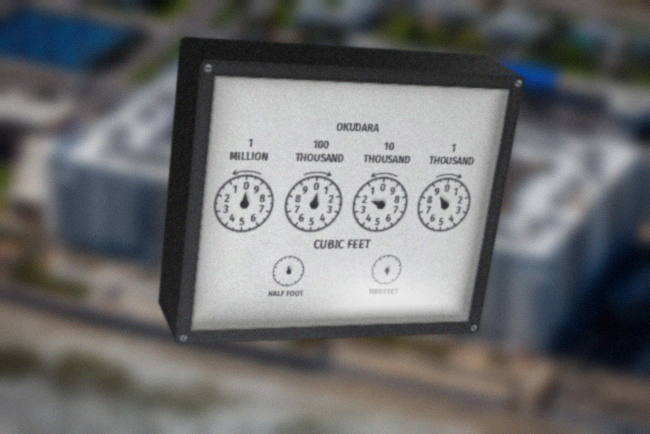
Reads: 1900; ft³
